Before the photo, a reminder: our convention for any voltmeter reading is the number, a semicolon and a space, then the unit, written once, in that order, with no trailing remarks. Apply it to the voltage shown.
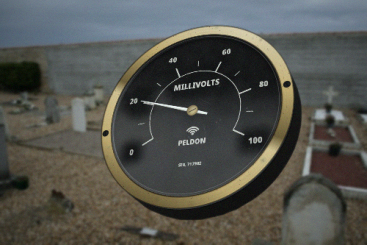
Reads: 20; mV
